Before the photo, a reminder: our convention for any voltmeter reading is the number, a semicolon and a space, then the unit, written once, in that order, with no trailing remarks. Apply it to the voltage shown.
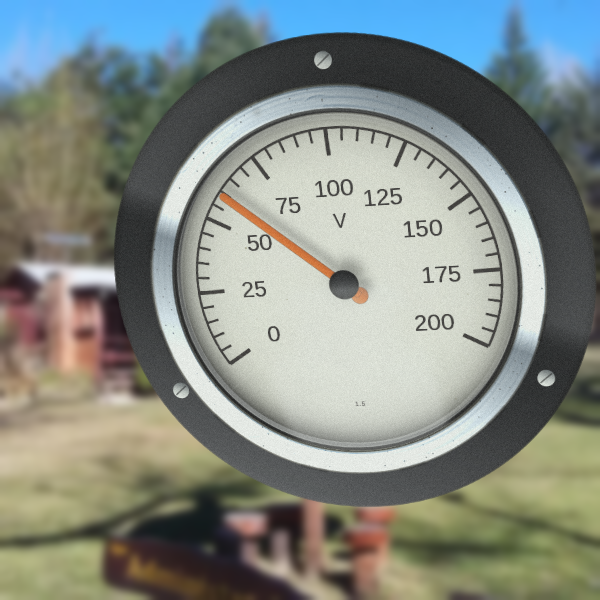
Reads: 60; V
